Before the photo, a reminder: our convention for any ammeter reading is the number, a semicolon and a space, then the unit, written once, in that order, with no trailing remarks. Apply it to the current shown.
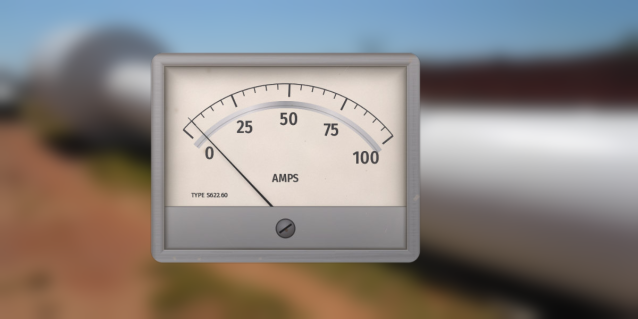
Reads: 5; A
